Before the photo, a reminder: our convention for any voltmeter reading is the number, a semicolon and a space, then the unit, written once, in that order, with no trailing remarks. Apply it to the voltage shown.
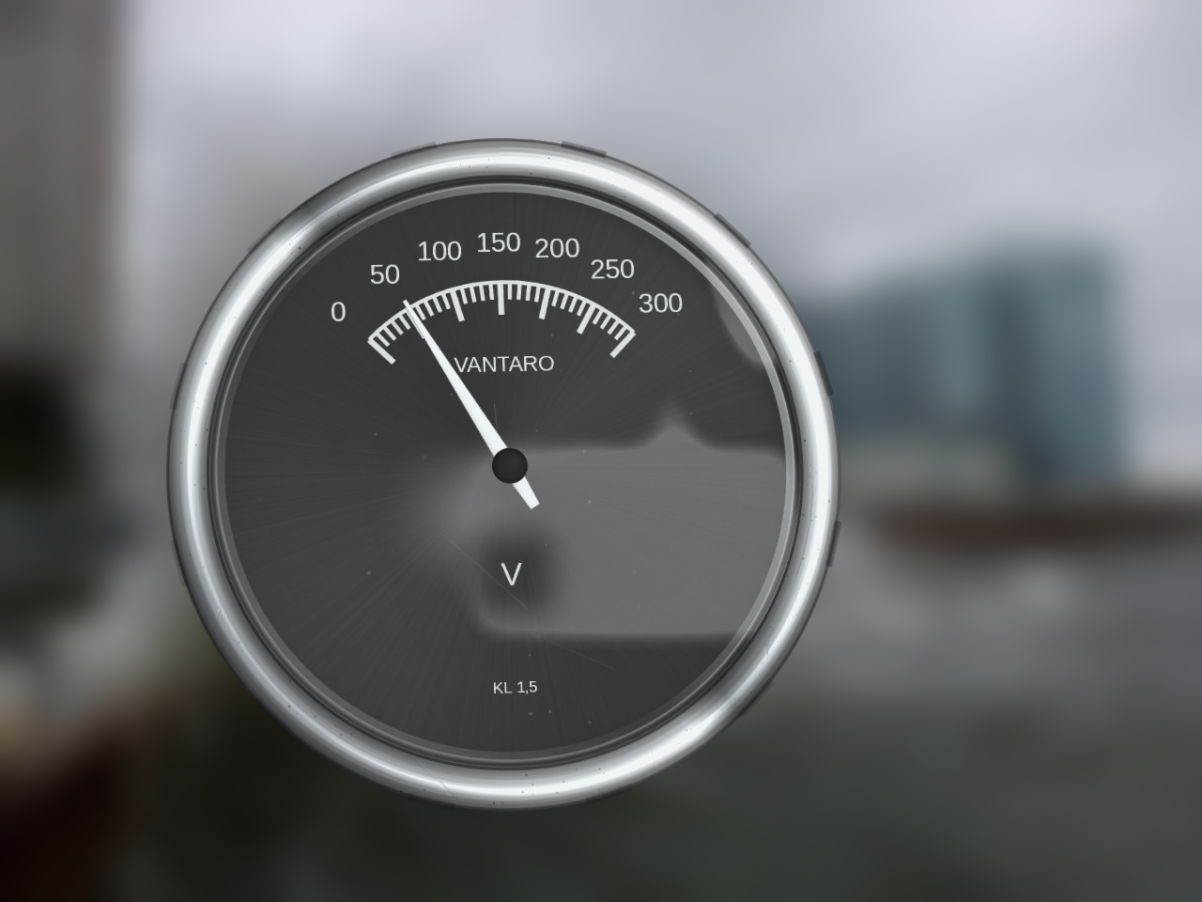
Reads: 50; V
